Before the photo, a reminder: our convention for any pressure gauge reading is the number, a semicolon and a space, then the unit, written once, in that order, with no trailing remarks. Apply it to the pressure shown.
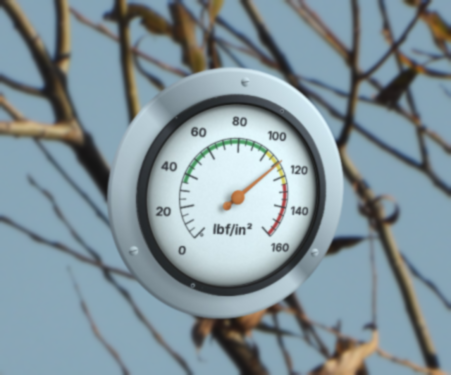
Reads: 110; psi
